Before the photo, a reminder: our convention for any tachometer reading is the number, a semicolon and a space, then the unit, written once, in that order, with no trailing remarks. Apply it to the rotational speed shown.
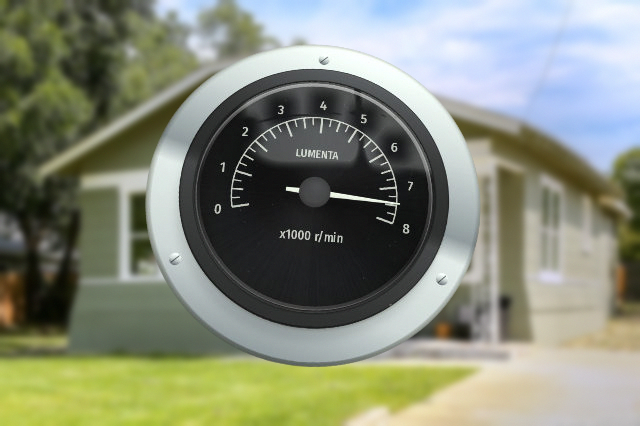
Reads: 7500; rpm
